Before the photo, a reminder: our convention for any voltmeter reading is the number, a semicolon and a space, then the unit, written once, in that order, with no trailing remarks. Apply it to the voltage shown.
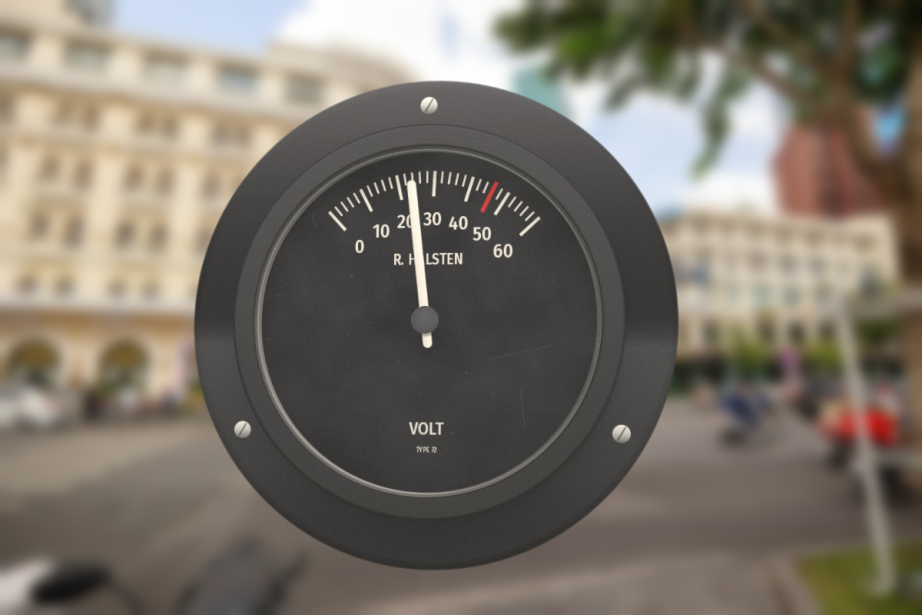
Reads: 24; V
